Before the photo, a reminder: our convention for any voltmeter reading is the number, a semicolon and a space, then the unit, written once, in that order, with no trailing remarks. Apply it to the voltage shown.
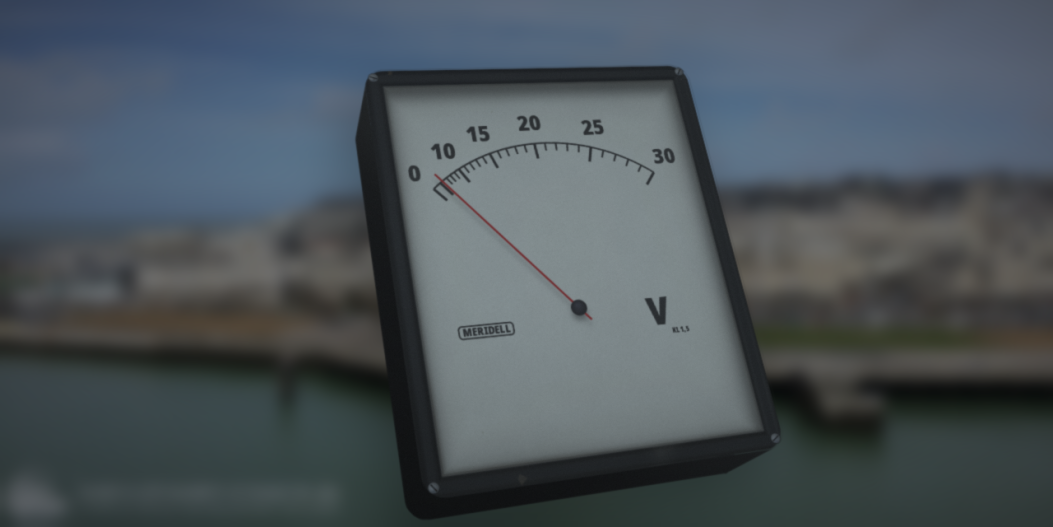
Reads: 5; V
